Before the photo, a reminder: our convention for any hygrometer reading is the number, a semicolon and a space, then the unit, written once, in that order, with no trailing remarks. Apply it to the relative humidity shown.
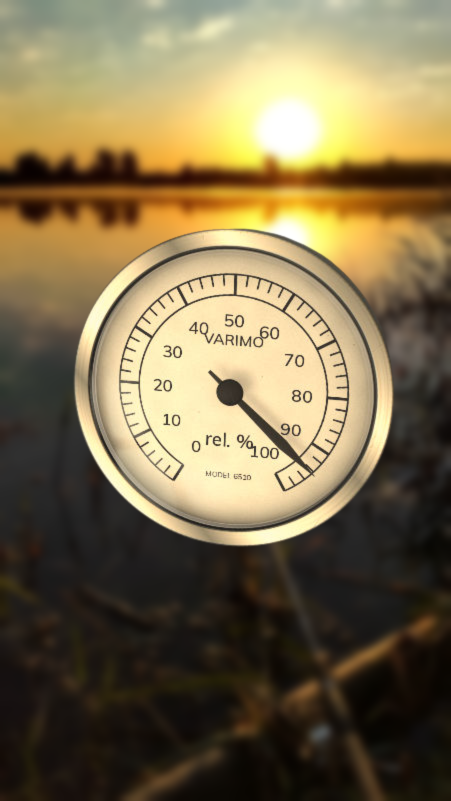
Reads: 94; %
